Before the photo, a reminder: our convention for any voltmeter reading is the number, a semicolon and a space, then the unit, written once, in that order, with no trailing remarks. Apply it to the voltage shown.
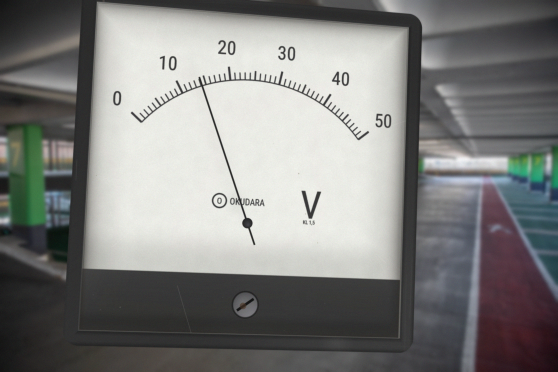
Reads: 14; V
